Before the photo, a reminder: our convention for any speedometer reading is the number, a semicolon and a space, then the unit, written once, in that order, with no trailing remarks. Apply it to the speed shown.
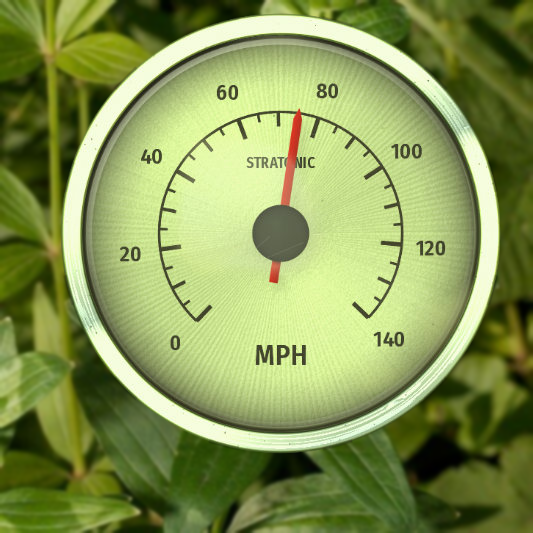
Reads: 75; mph
